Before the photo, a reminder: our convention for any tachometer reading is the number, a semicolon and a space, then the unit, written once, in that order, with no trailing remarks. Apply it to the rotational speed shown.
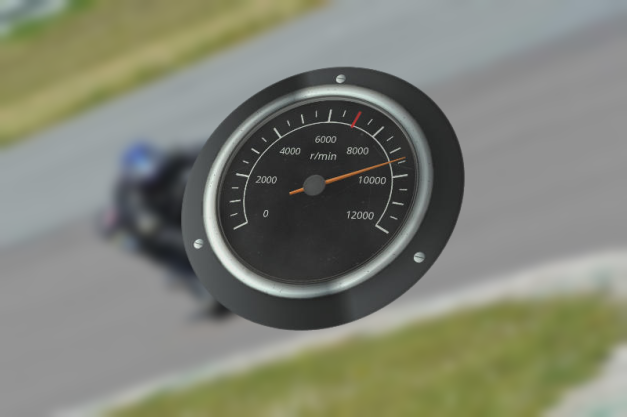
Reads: 9500; rpm
